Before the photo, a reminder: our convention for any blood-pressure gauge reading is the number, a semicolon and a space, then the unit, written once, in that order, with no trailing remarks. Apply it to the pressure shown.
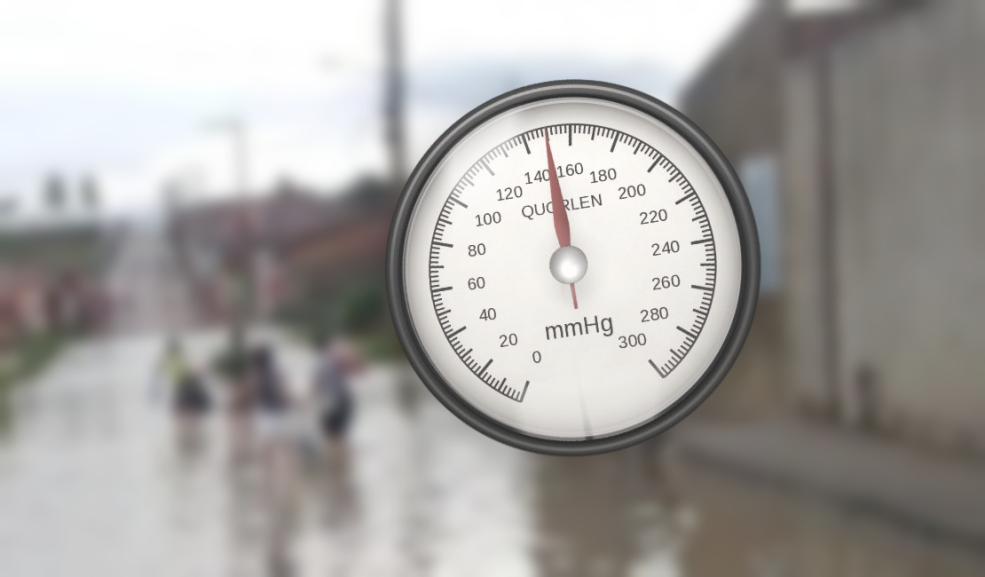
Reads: 150; mmHg
